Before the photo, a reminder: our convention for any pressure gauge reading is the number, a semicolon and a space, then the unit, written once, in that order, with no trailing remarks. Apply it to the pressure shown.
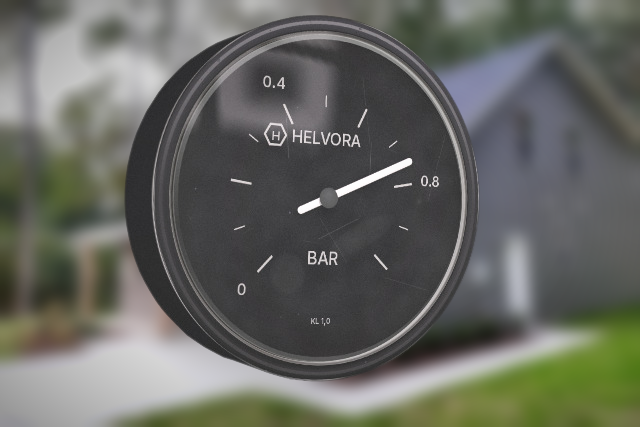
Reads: 0.75; bar
